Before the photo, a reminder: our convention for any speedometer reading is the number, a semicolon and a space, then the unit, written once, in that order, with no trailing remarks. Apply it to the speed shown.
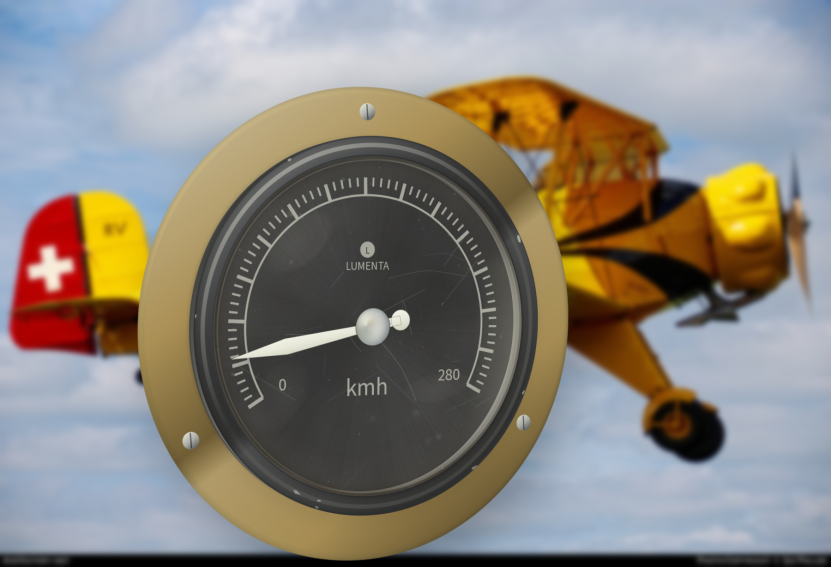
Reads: 24; km/h
